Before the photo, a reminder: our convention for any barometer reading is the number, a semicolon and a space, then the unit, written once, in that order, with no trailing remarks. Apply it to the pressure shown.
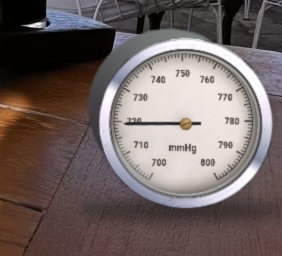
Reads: 720; mmHg
